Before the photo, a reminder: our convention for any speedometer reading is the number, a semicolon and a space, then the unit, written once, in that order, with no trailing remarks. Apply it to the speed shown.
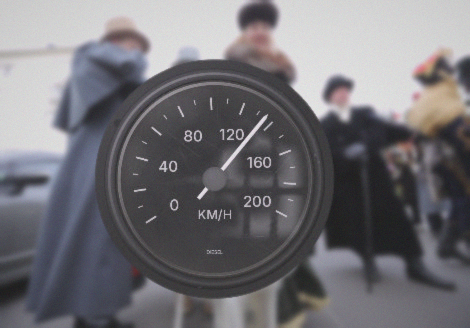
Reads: 135; km/h
